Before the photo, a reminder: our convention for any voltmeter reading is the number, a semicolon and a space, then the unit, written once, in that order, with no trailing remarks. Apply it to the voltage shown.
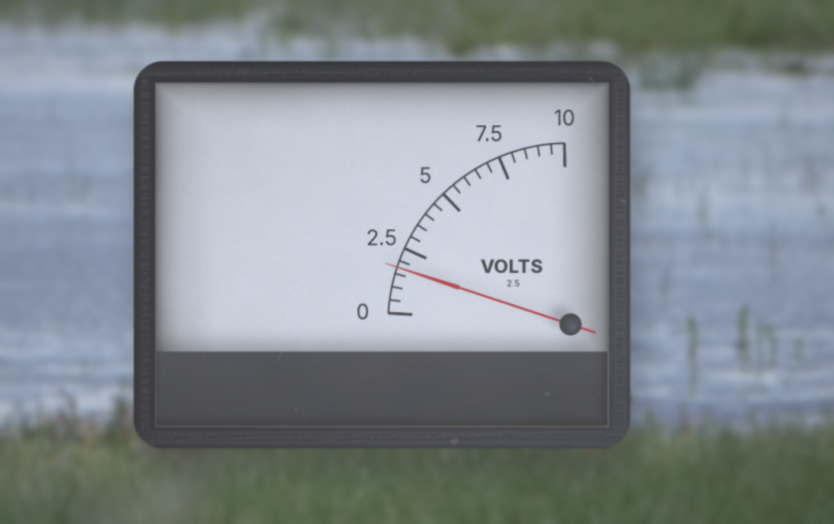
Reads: 1.75; V
